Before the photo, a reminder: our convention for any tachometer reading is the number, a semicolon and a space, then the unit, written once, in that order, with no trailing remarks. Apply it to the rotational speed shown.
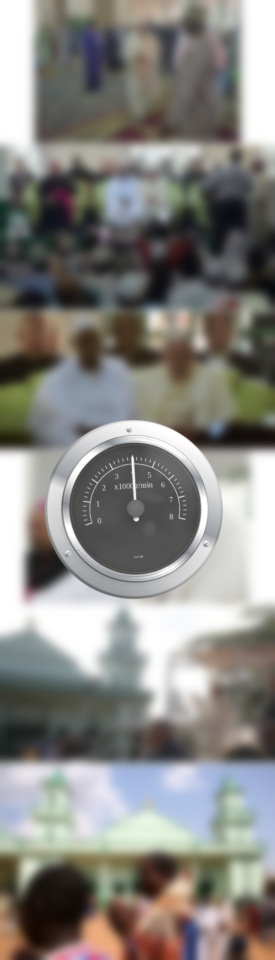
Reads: 4000; rpm
